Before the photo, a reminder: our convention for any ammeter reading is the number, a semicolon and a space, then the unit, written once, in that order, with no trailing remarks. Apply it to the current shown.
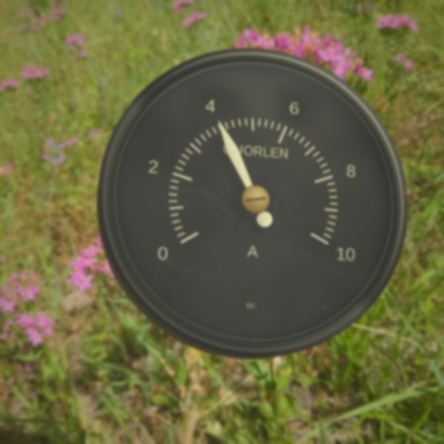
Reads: 4; A
